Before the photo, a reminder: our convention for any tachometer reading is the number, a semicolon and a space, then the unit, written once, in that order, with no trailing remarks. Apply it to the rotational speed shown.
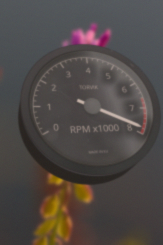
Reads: 7800; rpm
